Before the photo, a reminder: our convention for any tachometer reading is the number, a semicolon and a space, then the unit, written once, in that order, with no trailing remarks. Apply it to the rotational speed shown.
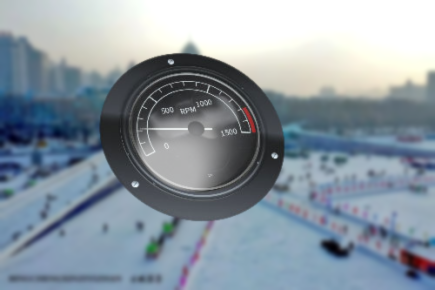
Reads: 200; rpm
